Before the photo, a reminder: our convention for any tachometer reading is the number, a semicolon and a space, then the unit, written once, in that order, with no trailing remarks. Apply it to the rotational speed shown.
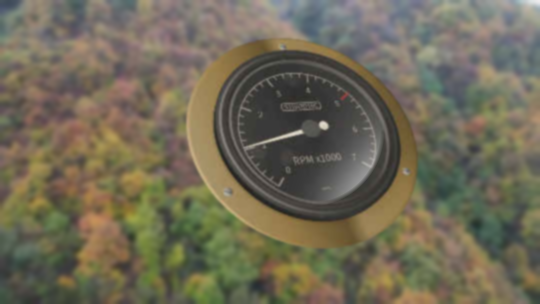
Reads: 1000; rpm
